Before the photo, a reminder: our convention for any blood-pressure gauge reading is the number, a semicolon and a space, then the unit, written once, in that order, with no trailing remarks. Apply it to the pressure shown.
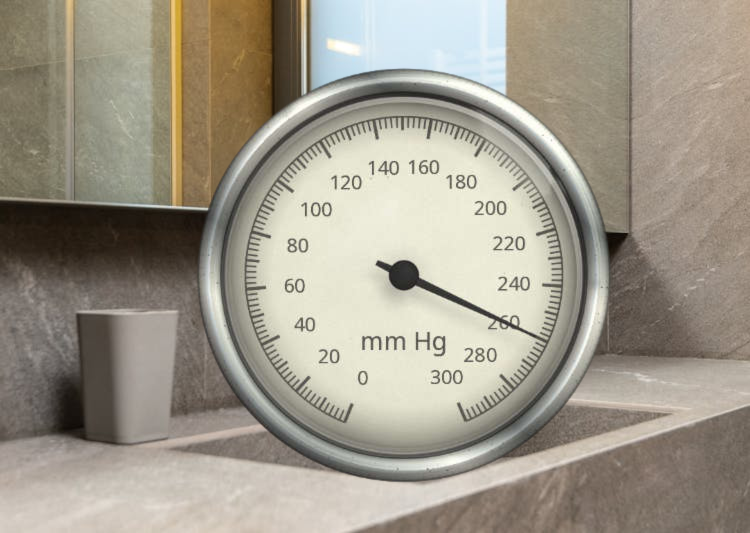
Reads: 260; mmHg
